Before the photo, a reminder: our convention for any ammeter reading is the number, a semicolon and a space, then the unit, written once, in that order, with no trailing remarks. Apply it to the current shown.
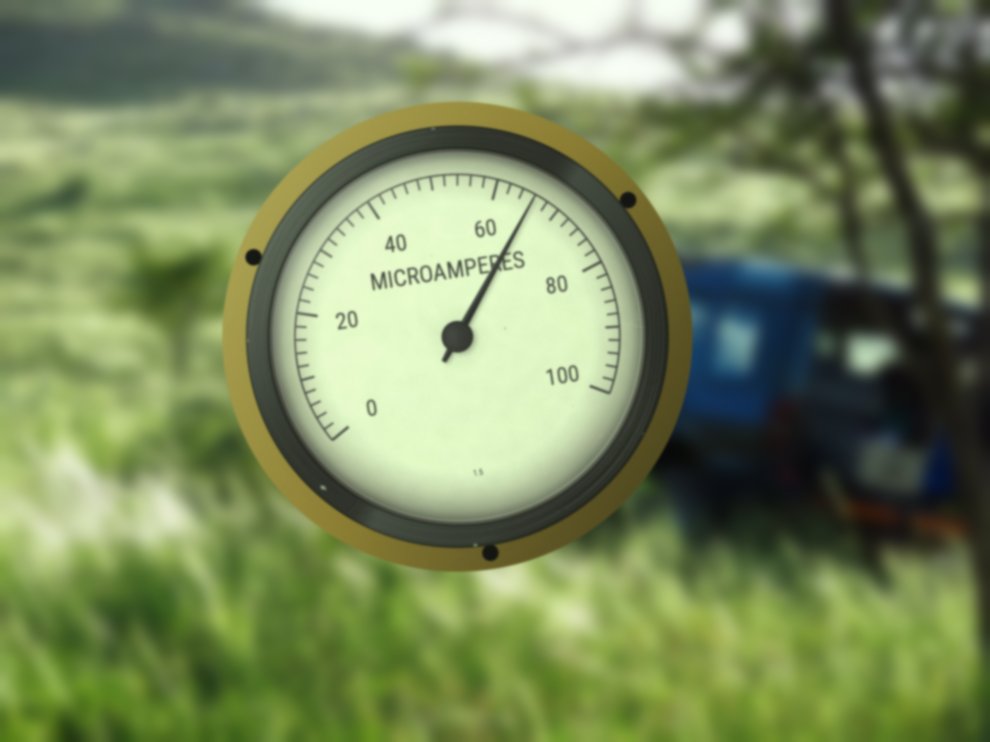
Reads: 66; µA
